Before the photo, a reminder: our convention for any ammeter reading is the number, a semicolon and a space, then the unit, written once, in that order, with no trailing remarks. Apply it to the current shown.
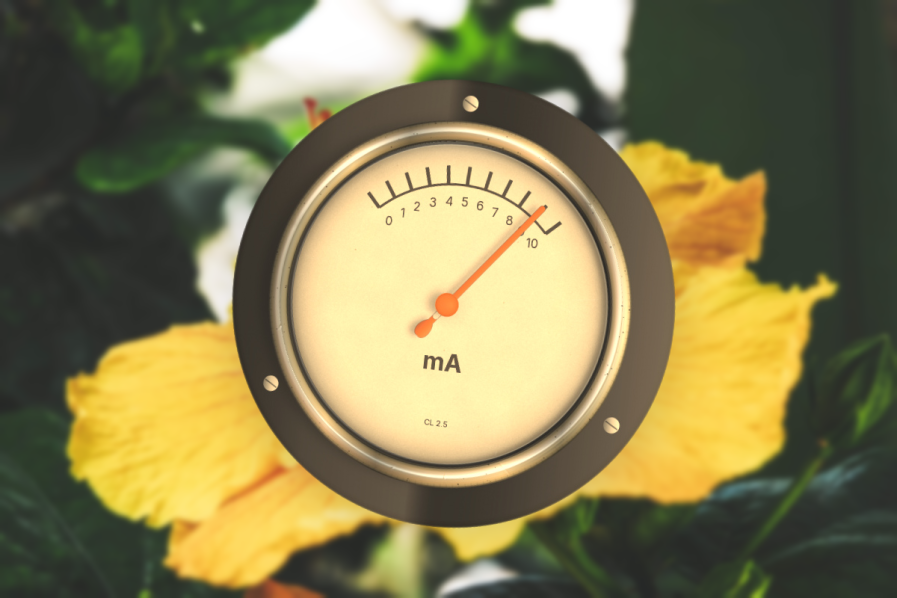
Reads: 9; mA
